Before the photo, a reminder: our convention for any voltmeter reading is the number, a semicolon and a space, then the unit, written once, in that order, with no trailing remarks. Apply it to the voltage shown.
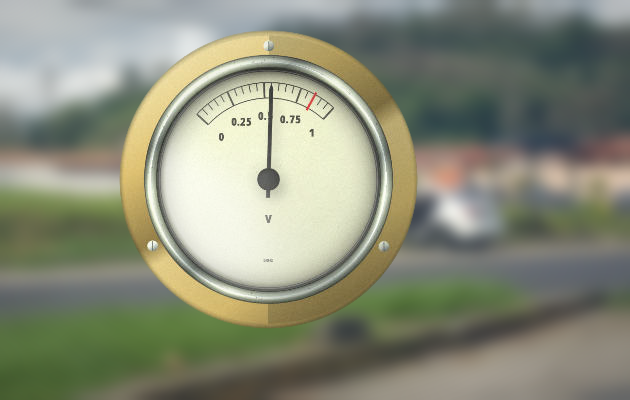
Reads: 0.55; V
